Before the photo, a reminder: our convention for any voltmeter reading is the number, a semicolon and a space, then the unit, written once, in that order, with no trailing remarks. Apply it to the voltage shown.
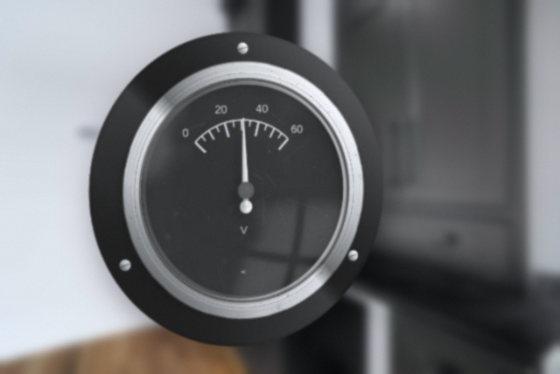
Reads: 30; V
